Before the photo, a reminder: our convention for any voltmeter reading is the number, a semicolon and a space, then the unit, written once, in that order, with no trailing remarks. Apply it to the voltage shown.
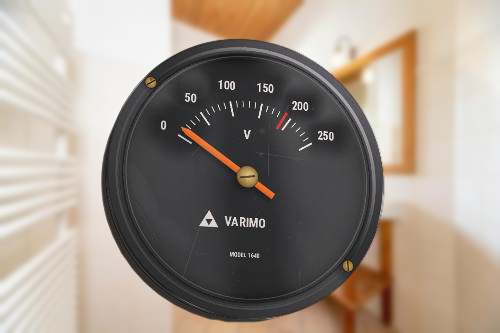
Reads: 10; V
